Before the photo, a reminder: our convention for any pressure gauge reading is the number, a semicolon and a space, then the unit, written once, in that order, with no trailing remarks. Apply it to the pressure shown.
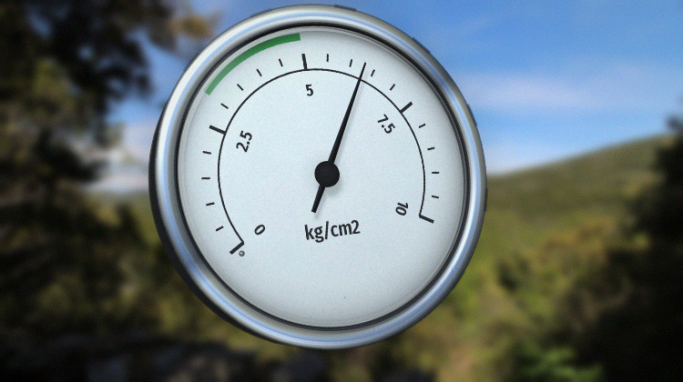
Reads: 6.25; kg/cm²
